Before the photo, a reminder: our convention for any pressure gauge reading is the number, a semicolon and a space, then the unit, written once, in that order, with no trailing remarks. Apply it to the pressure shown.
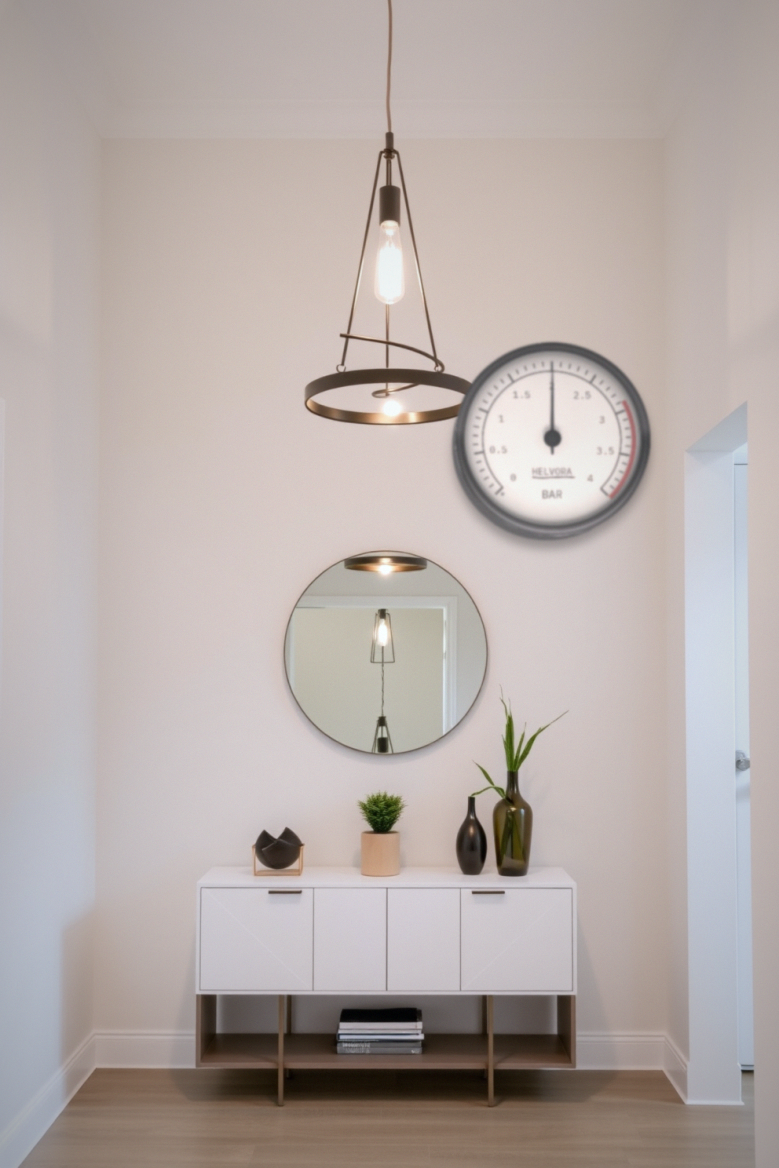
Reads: 2; bar
